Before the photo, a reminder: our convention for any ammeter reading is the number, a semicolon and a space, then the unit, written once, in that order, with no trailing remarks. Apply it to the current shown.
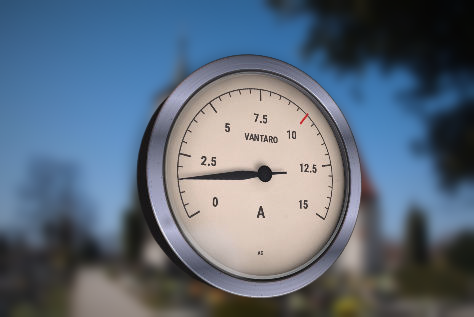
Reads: 1.5; A
